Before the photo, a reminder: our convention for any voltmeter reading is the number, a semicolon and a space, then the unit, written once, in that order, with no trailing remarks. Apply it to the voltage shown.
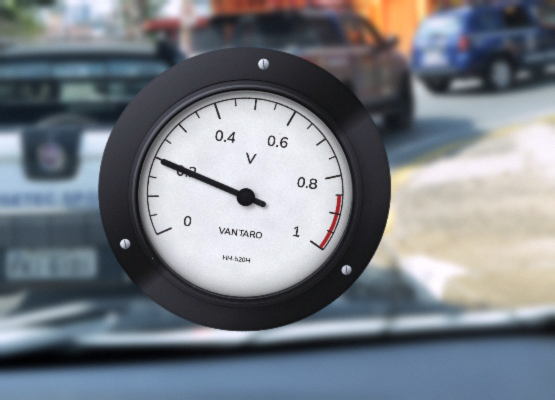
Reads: 0.2; V
